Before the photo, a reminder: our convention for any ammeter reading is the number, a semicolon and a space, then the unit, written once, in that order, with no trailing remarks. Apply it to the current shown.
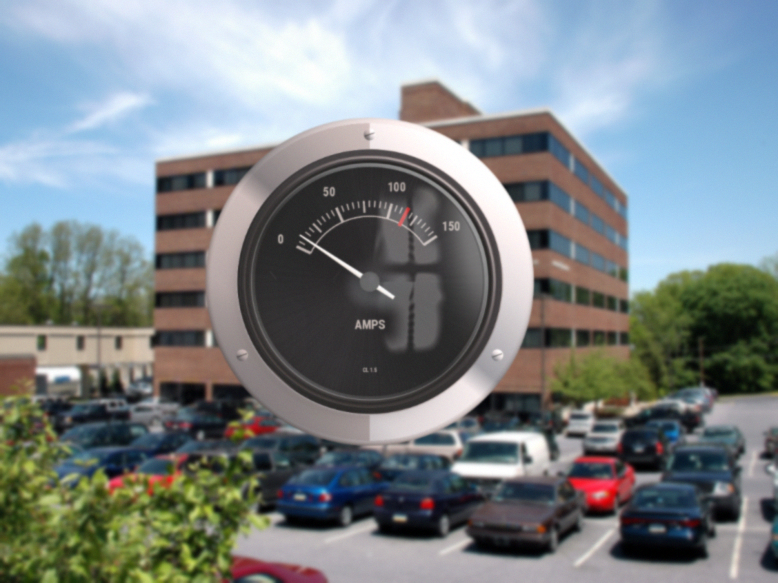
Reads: 10; A
